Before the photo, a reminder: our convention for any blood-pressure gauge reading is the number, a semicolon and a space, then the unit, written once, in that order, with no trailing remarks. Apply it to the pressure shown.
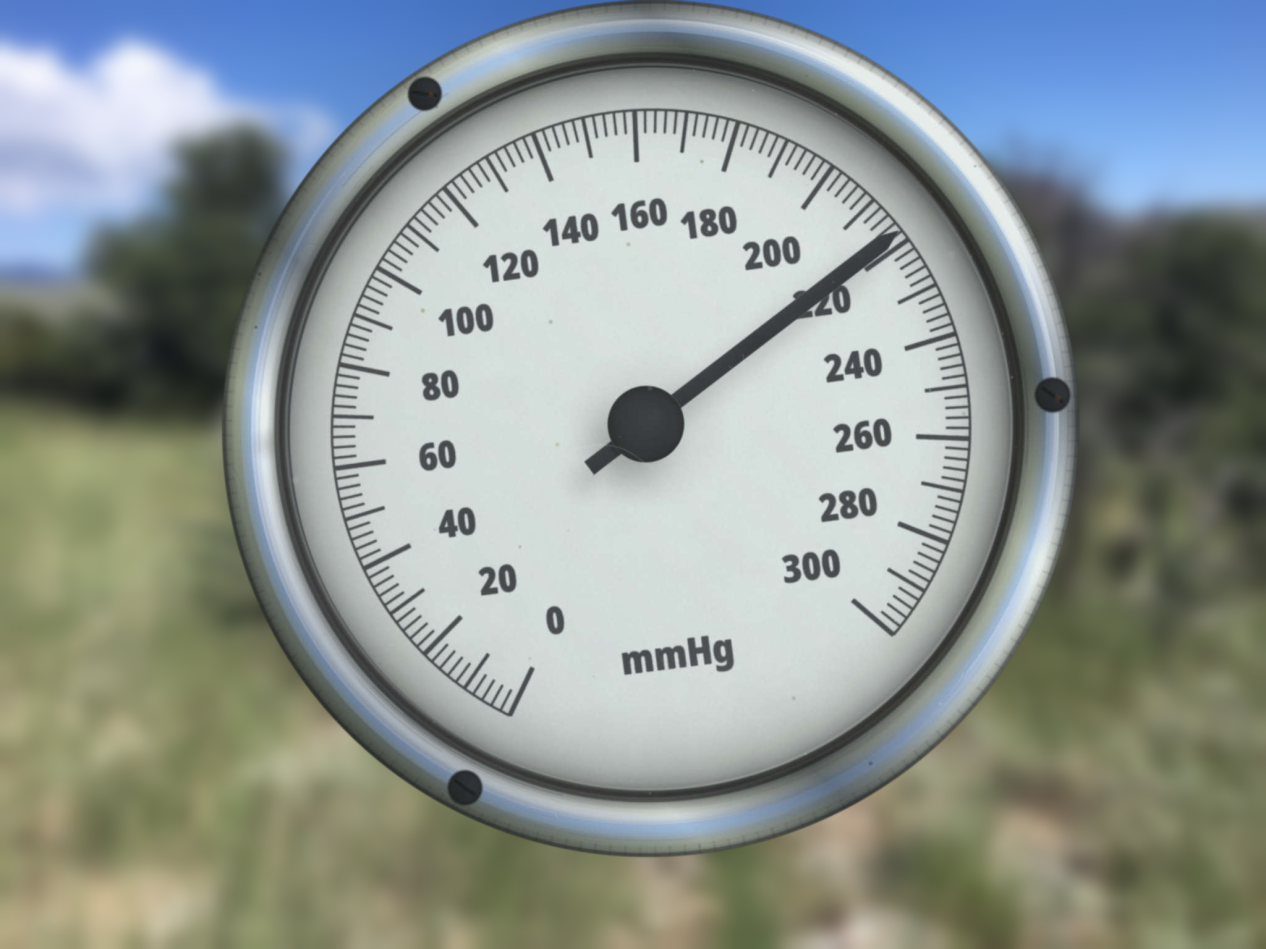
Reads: 218; mmHg
